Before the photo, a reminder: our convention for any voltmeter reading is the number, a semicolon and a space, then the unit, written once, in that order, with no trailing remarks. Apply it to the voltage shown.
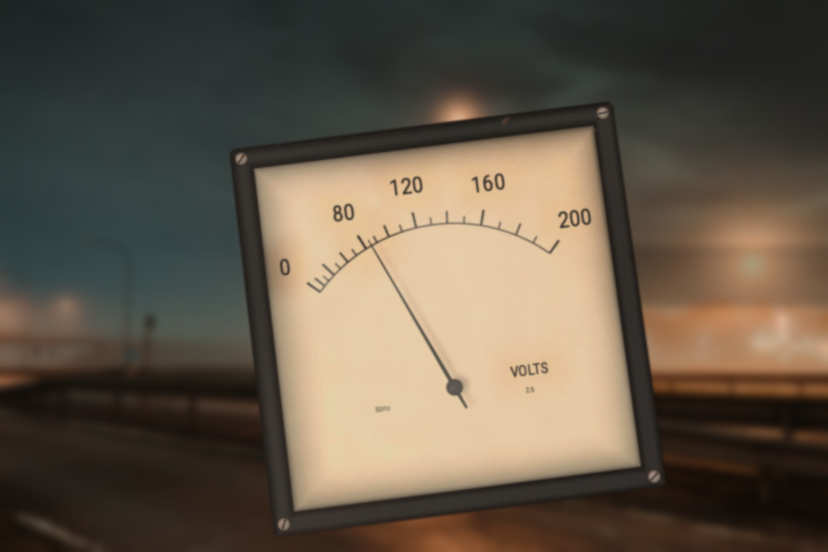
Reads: 85; V
